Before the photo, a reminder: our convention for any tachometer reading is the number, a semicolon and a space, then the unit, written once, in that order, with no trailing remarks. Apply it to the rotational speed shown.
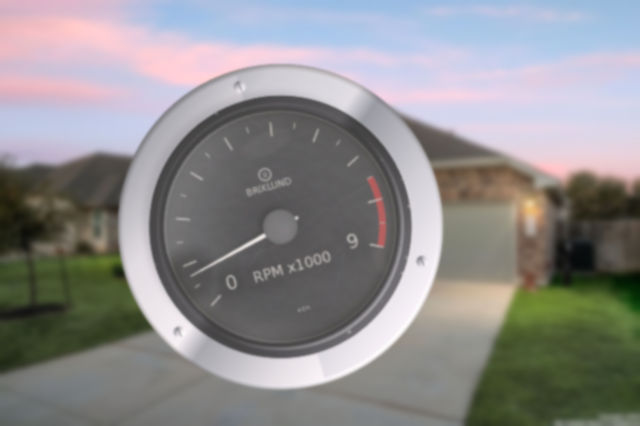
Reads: 750; rpm
